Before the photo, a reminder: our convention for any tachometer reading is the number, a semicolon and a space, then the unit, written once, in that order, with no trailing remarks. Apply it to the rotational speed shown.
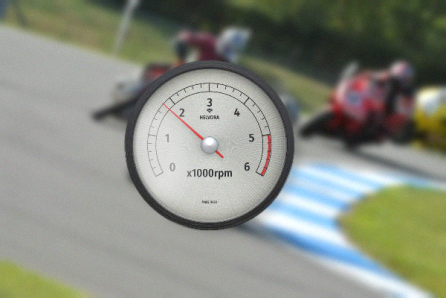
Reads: 1800; rpm
